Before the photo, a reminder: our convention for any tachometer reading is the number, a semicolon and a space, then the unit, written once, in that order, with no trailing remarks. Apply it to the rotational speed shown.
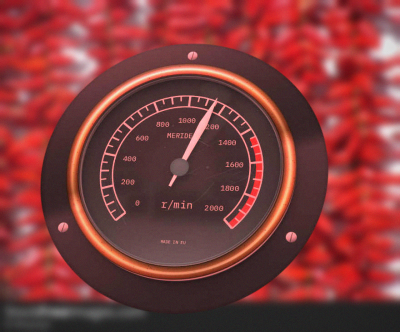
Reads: 1150; rpm
